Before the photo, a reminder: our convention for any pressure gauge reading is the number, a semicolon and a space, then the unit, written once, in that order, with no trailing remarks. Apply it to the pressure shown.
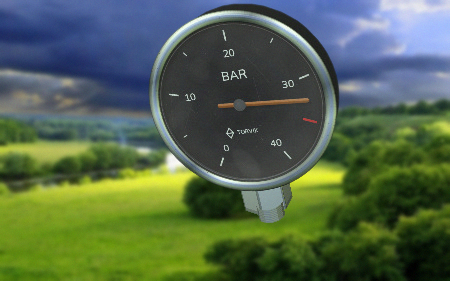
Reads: 32.5; bar
